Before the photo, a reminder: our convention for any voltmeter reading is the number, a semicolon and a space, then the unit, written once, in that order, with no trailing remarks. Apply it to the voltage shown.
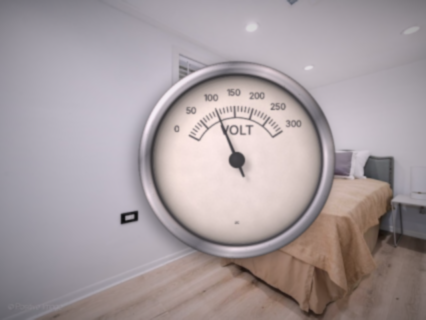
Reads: 100; V
